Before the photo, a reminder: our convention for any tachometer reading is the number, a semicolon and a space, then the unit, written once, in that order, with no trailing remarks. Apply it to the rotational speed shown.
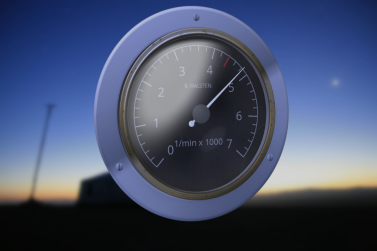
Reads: 4800; rpm
